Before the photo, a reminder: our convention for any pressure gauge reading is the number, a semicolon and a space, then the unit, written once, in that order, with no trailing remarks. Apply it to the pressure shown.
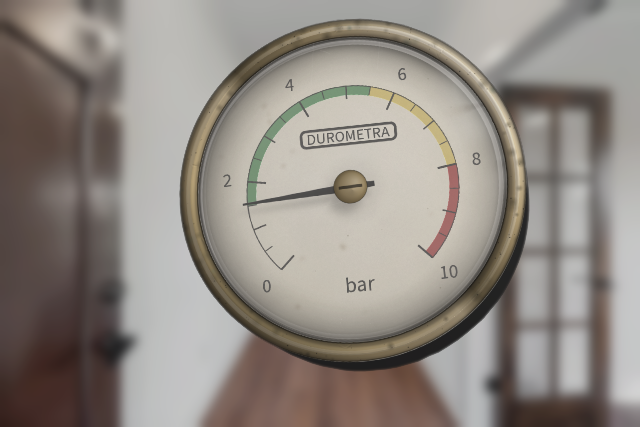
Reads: 1.5; bar
